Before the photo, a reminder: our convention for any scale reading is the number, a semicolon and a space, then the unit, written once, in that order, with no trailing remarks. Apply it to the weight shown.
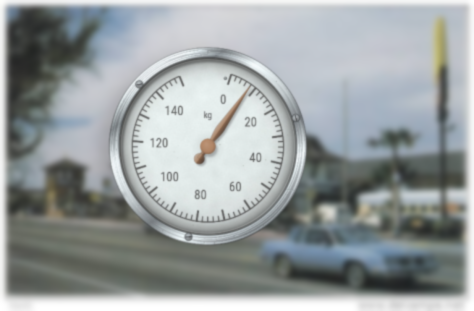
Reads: 8; kg
